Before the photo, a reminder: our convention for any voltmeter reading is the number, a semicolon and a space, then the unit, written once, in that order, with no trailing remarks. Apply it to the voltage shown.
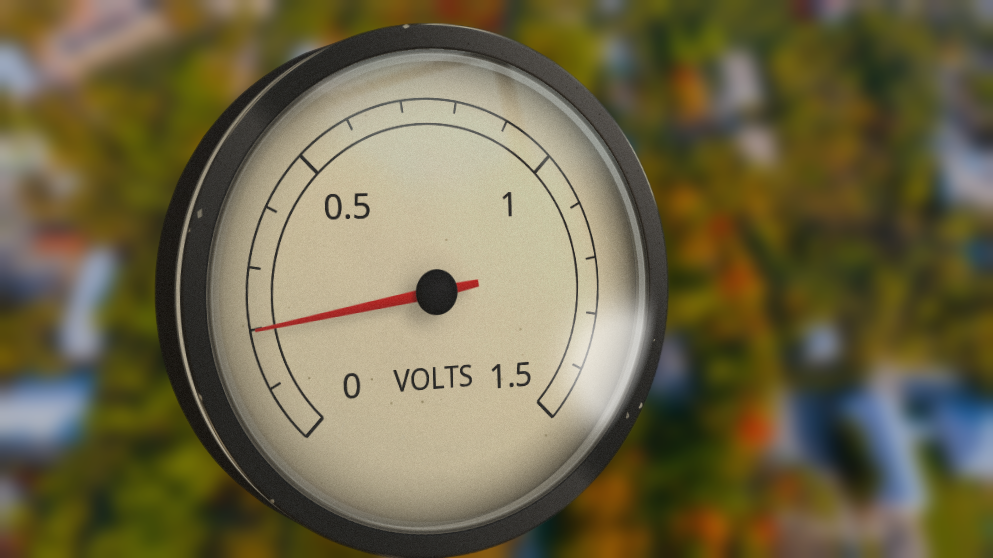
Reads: 0.2; V
